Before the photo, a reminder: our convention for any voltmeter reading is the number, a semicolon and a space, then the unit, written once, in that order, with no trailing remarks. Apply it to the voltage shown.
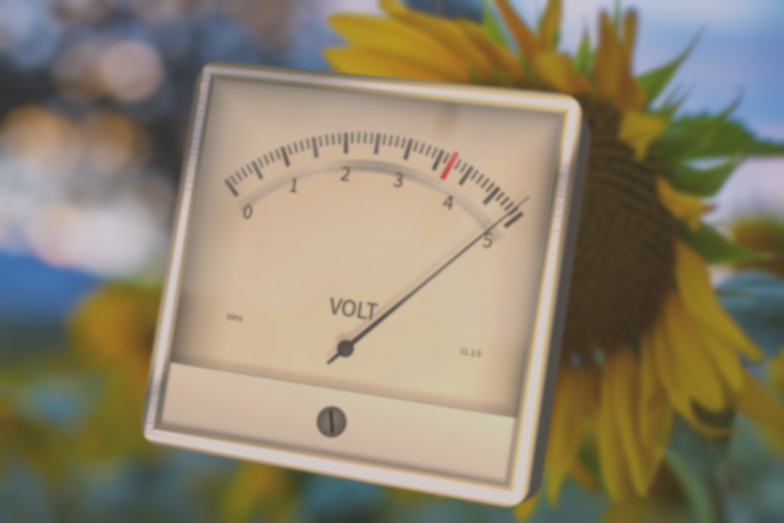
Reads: 4.9; V
